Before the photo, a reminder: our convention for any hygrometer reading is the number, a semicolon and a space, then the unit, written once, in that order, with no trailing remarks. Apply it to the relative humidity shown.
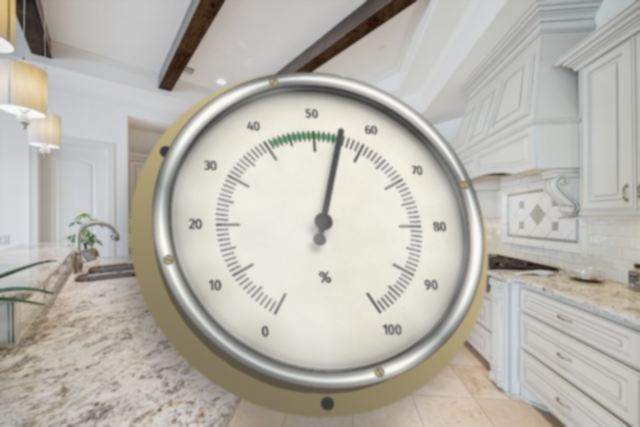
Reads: 55; %
